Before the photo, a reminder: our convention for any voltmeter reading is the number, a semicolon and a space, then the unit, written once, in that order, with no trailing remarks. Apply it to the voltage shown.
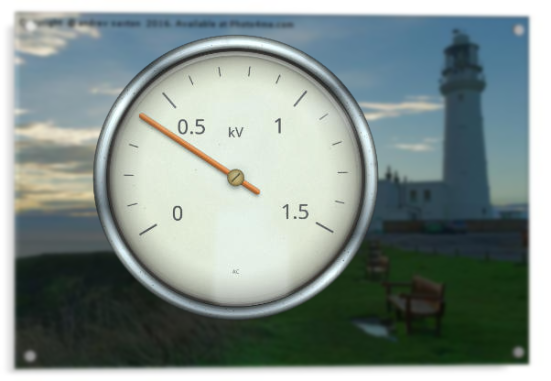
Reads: 0.4; kV
